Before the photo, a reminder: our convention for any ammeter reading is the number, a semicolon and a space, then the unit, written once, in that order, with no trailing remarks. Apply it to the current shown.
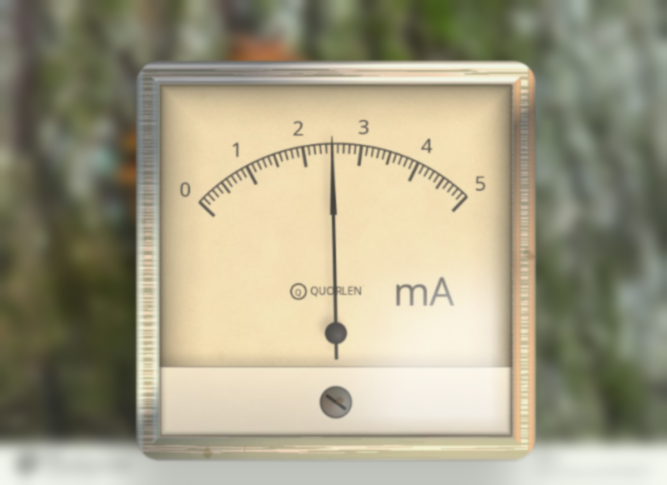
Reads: 2.5; mA
